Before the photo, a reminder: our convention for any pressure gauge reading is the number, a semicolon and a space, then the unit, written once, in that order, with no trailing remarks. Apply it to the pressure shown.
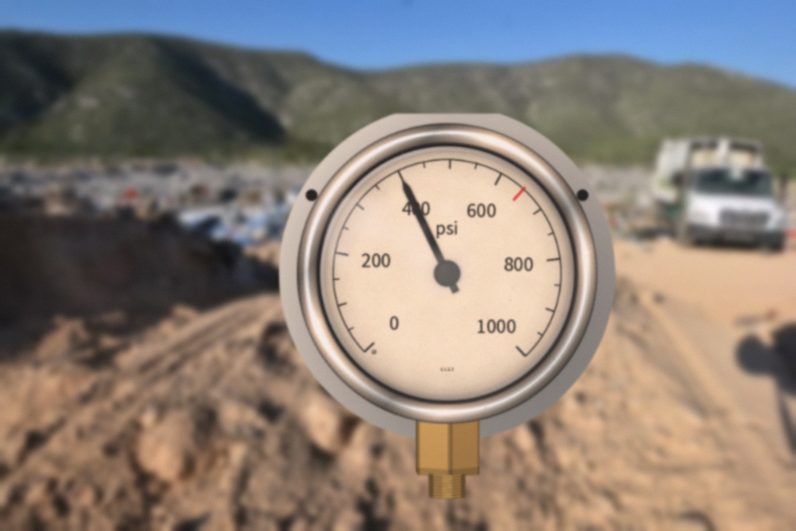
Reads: 400; psi
